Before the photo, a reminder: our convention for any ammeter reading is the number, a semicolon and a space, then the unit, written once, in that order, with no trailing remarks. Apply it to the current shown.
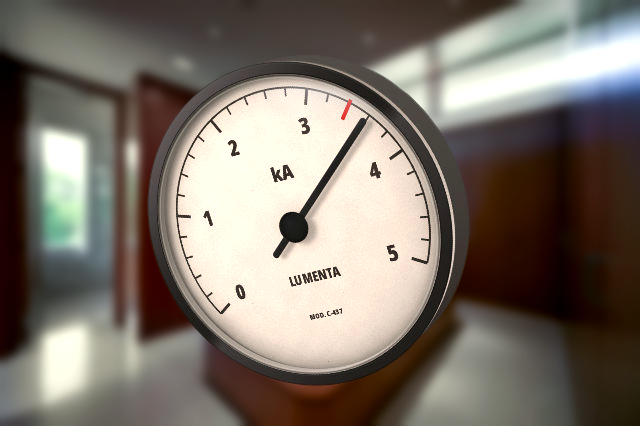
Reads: 3.6; kA
